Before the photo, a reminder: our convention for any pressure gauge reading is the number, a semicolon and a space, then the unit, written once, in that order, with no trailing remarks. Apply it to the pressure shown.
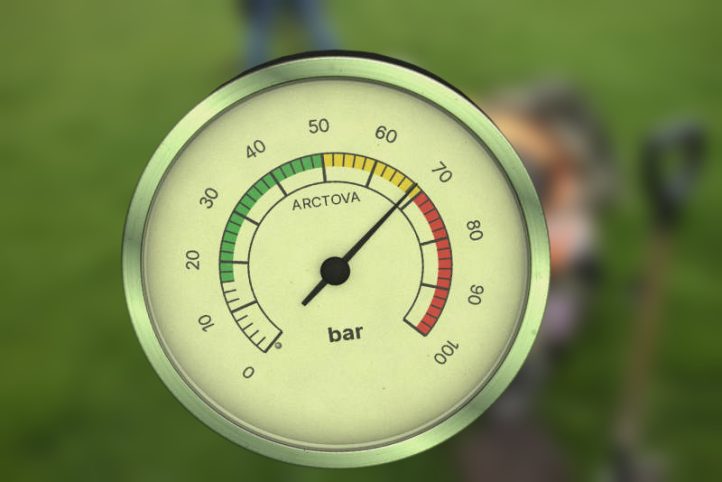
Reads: 68; bar
